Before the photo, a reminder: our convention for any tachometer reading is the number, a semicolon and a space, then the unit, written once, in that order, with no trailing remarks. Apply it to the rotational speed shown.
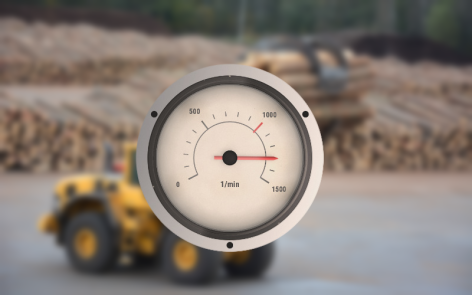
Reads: 1300; rpm
